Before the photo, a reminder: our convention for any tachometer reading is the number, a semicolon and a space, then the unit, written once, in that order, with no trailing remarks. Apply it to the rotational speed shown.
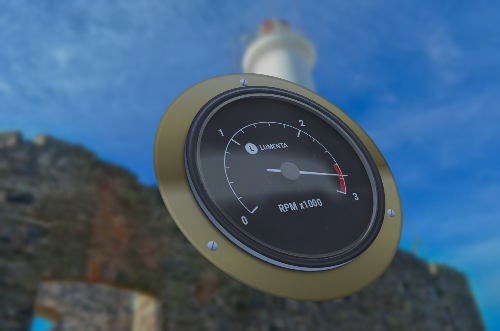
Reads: 2800; rpm
